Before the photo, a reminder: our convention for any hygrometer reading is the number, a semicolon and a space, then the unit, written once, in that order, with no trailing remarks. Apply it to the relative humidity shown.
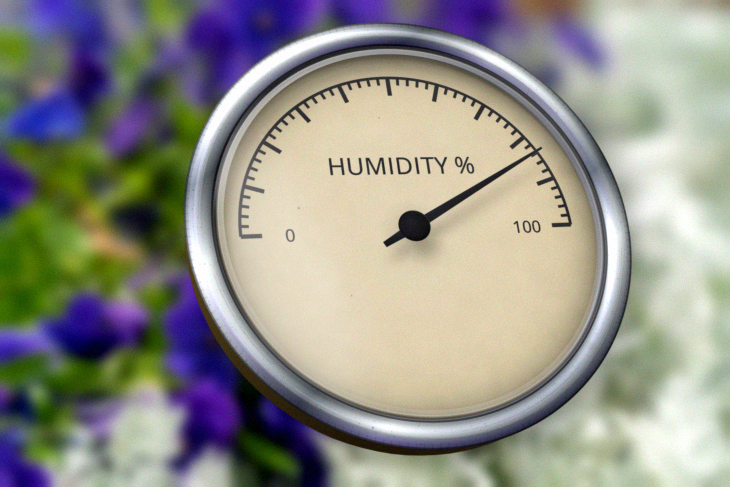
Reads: 84; %
